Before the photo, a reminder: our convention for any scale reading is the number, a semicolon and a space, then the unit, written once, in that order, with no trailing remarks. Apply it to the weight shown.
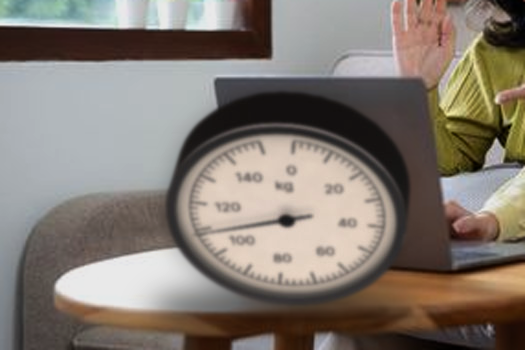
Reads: 110; kg
